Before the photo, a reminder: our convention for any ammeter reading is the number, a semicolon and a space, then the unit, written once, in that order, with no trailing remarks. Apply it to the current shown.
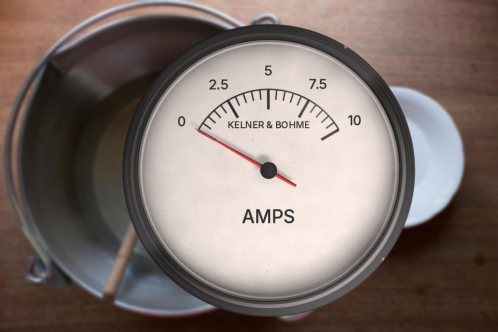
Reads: 0; A
